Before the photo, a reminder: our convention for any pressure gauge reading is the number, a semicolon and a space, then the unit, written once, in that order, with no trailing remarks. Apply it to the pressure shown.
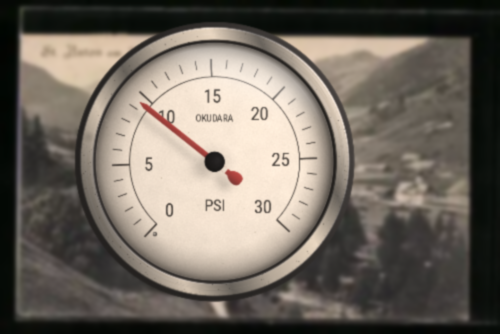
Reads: 9.5; psi
